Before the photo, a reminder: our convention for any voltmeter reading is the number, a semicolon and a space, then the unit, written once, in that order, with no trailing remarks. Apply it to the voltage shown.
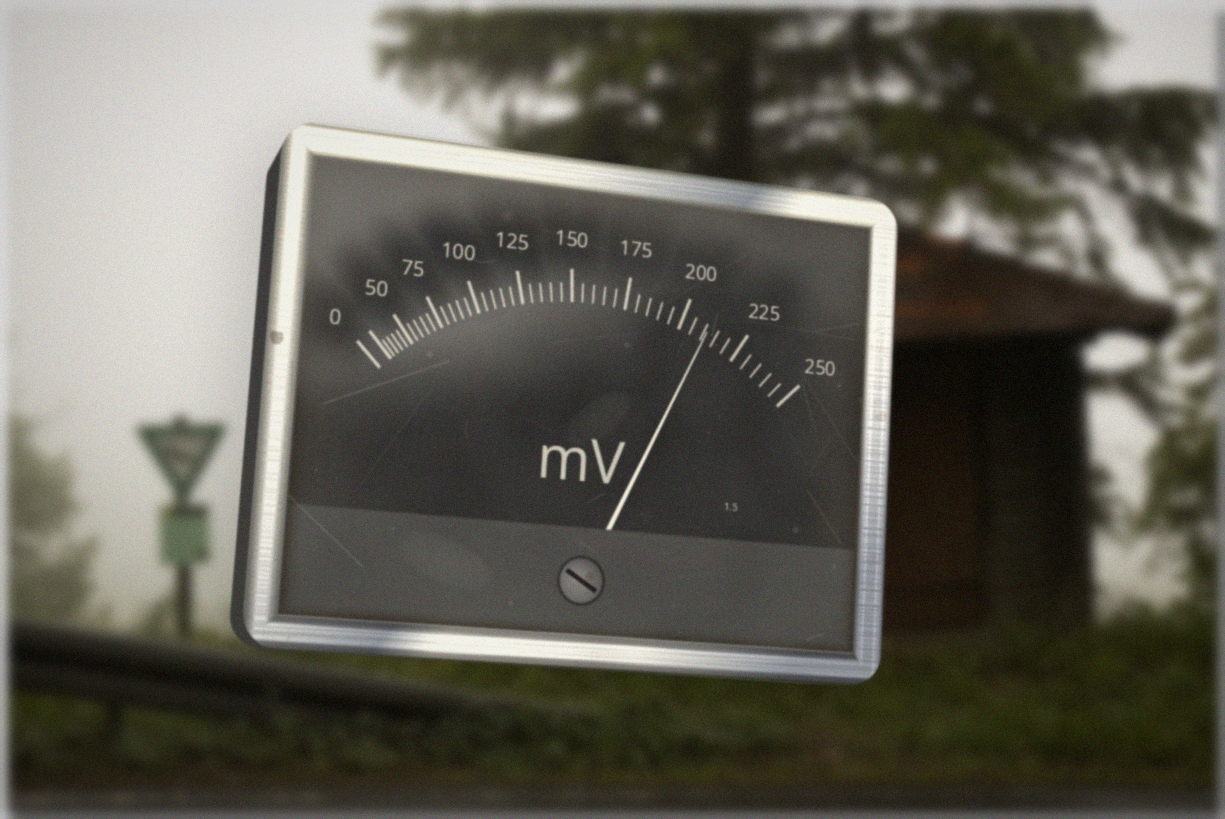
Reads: 210; mV
